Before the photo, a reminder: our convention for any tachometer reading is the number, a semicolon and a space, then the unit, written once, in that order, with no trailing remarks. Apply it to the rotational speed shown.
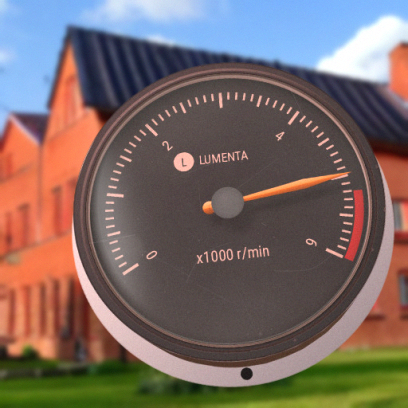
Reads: 5000; rpm
